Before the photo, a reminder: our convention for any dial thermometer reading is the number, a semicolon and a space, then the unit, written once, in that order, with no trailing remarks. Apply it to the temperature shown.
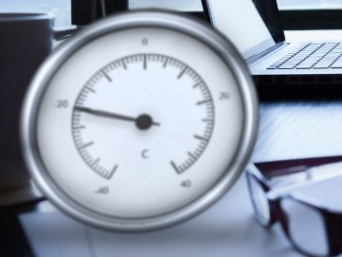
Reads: -20; °C
